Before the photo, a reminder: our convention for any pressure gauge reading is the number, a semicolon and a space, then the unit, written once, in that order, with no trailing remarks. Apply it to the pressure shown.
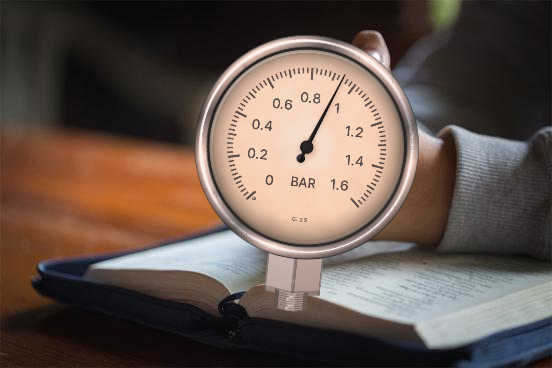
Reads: 0.94; bar
